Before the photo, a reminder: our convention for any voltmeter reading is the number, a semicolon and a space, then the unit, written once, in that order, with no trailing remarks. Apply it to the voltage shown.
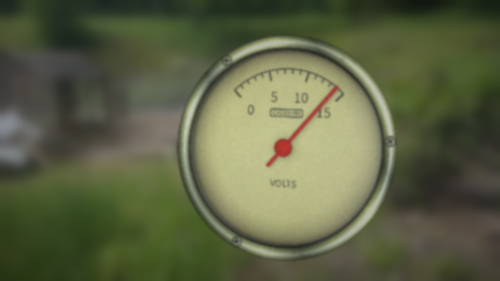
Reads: 14; V
